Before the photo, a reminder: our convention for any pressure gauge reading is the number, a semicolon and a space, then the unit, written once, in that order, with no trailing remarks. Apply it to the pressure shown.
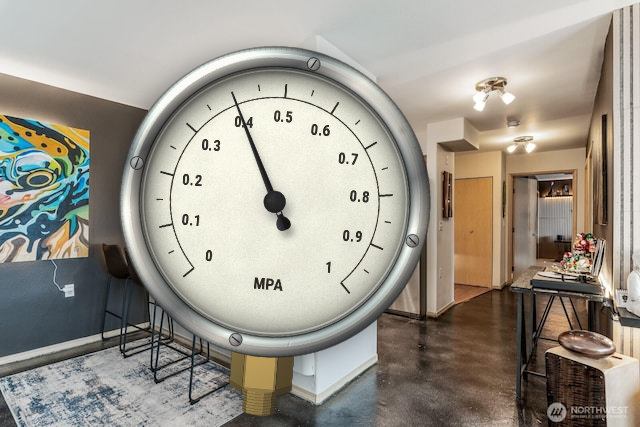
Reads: 0.4; MPa
